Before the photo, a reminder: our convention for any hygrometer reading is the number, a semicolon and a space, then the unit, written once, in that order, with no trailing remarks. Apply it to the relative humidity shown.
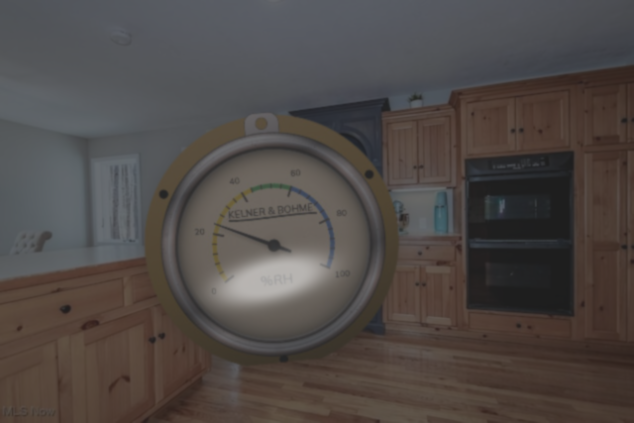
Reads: 24; %
